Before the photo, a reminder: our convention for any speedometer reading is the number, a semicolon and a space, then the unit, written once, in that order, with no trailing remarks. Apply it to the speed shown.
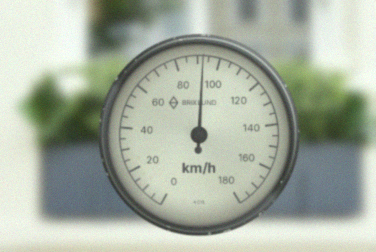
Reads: 92.5; km/h
